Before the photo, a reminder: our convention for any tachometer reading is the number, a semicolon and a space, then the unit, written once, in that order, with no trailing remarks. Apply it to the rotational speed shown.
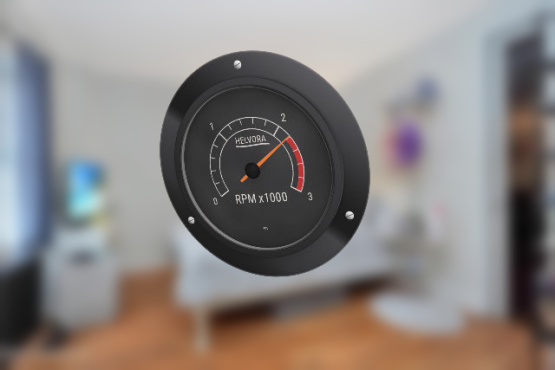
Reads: 2200; rpm
